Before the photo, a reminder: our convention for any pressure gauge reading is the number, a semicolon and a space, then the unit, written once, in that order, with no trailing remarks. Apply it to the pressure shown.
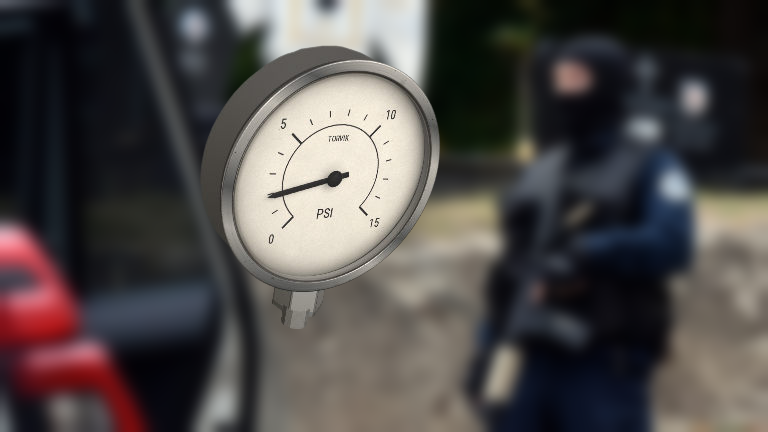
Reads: 2; psi
